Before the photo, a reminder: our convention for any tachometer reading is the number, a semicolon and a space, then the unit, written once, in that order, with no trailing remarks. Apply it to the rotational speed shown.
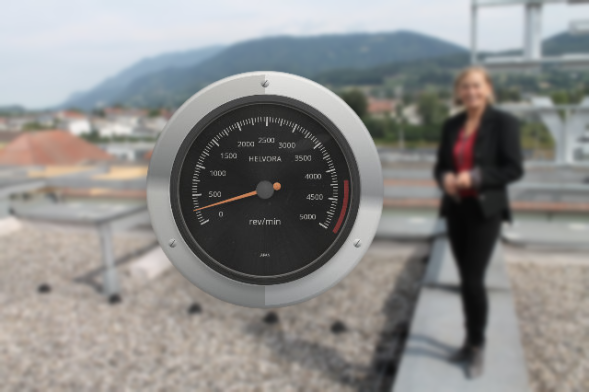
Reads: 250; rpm
